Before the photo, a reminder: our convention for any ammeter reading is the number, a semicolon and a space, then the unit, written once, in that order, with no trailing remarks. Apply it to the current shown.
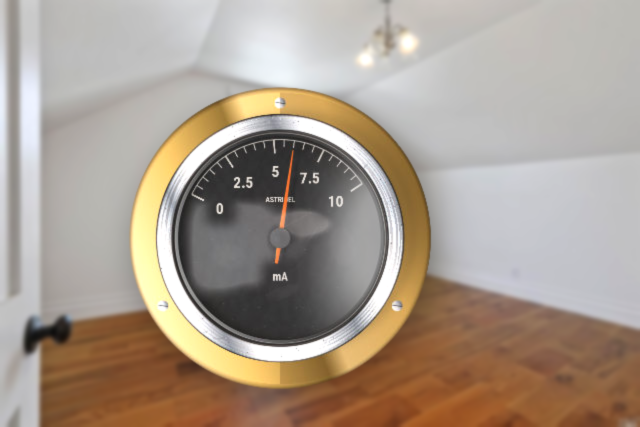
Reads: 6; mA
